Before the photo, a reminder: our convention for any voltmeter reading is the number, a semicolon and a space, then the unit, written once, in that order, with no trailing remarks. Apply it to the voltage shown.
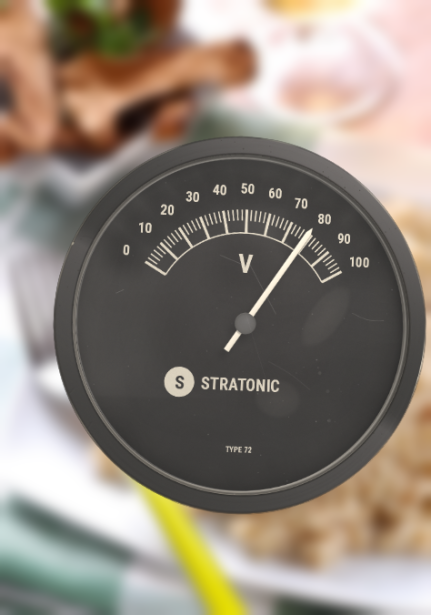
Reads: 78; V
